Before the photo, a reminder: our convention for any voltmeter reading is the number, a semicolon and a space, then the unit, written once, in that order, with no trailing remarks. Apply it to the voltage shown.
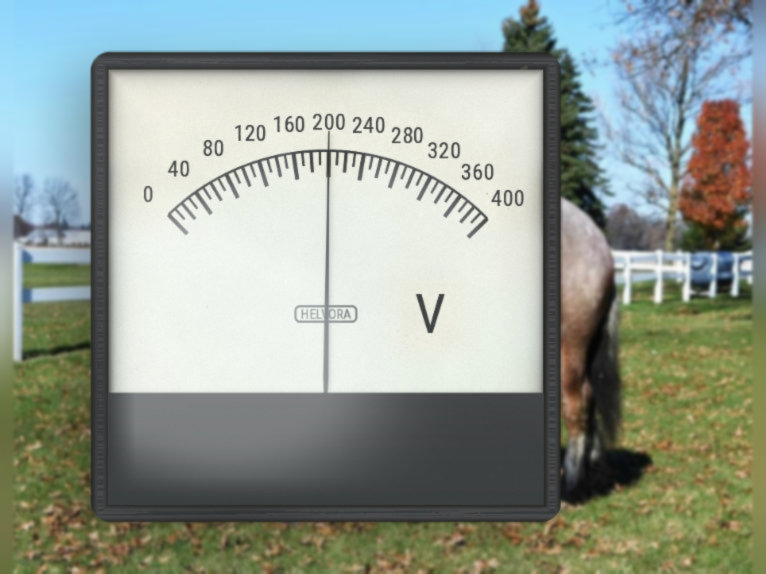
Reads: 200; V
